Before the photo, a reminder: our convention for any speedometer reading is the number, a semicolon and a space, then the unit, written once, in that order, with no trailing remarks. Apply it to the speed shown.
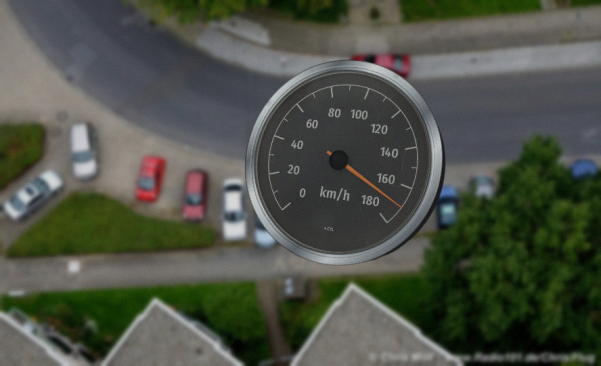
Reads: 170; km/h
